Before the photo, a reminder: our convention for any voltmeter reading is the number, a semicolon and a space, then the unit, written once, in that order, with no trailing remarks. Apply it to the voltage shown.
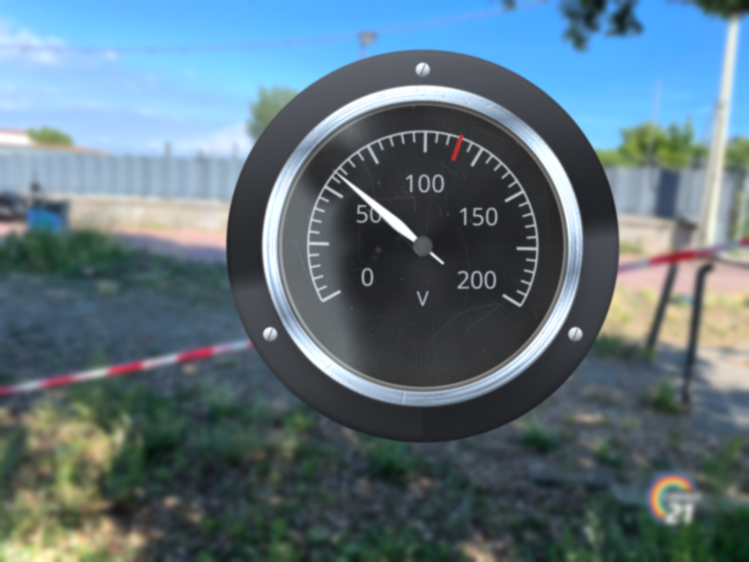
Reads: 57.5; V
